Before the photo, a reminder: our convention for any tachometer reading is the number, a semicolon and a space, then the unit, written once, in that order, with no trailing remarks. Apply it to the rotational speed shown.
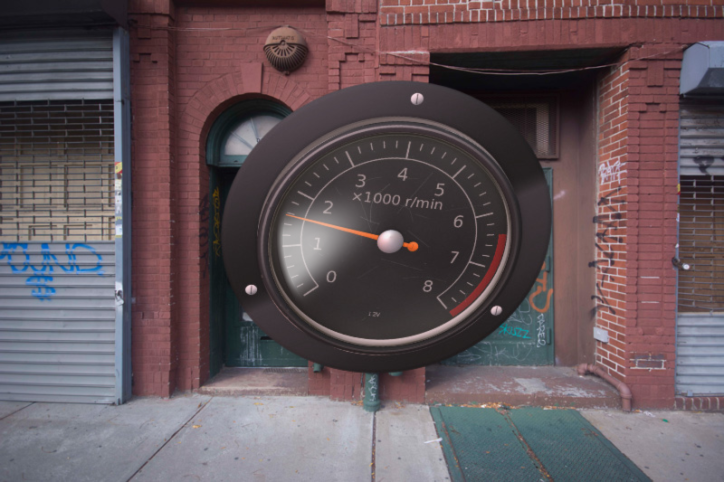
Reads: 1600; rpm
